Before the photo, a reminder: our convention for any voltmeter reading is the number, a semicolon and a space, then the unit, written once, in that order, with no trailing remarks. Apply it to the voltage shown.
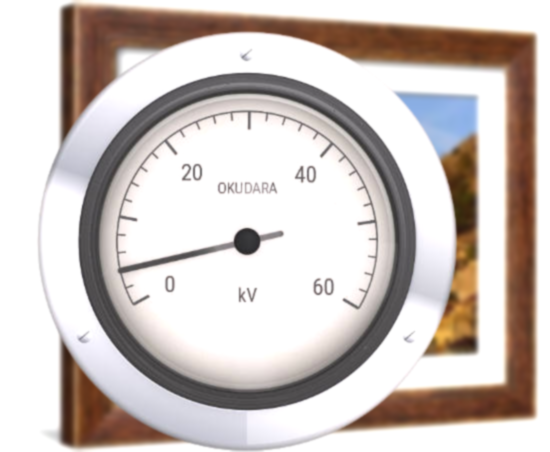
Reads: 4; kV
